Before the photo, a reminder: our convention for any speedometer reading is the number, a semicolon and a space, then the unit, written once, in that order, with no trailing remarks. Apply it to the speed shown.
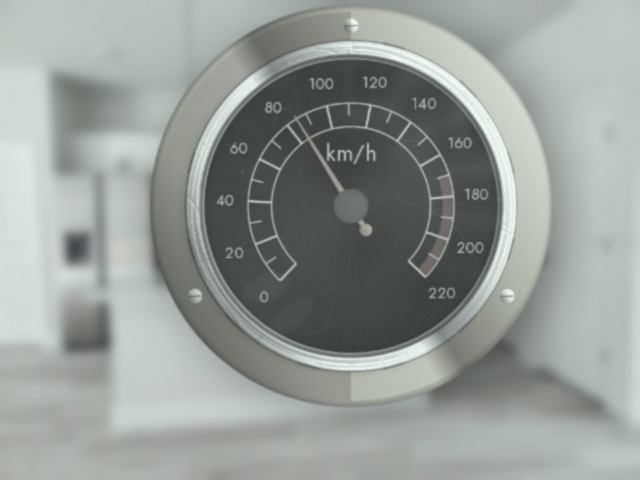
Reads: 85; km/h
